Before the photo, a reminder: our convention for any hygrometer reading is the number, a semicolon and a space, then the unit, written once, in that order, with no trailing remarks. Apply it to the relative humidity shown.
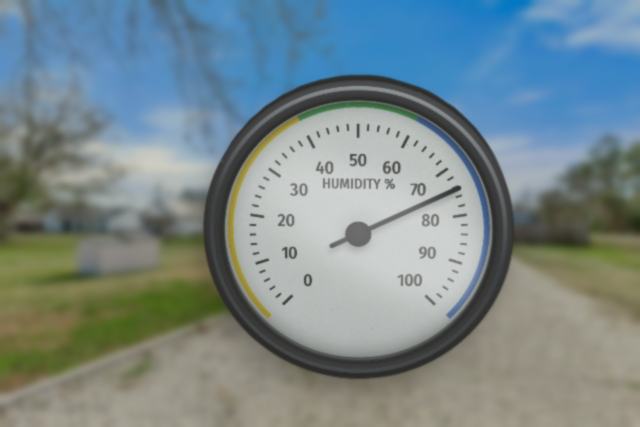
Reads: 74; %
